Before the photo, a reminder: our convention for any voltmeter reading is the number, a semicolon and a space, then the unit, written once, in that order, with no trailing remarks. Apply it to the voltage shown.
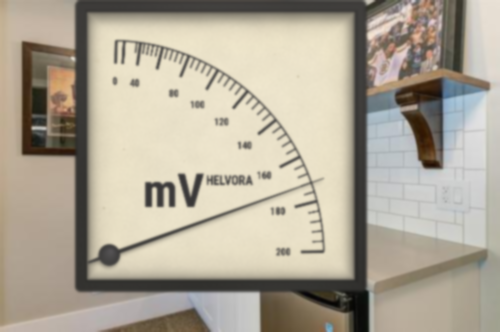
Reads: 172; mV
